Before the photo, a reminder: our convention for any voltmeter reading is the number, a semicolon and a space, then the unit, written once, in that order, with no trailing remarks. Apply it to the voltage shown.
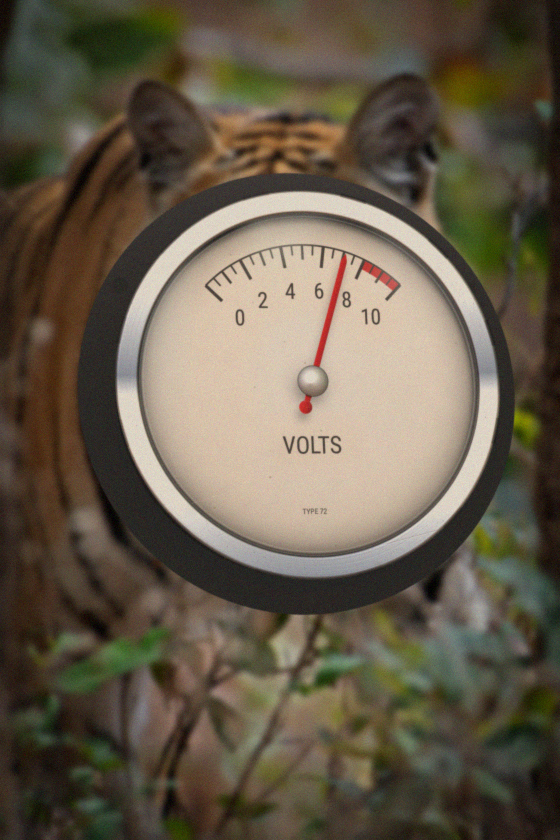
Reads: 7; V
